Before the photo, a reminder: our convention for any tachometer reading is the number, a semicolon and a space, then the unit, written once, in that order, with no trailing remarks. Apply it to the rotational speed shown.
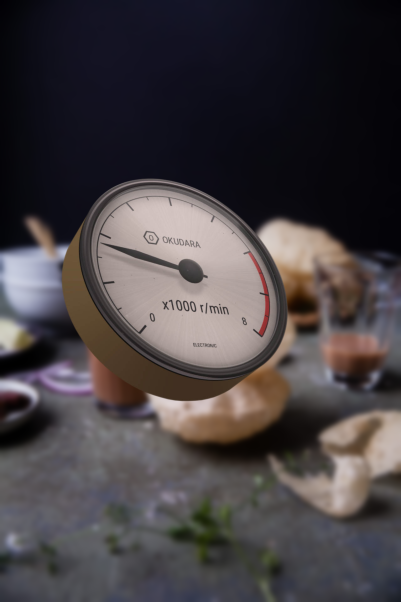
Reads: 1750; rpm
